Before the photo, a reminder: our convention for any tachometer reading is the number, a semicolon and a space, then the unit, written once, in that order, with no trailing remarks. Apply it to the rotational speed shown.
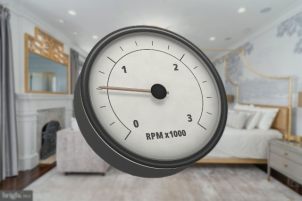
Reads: 600; rpm
